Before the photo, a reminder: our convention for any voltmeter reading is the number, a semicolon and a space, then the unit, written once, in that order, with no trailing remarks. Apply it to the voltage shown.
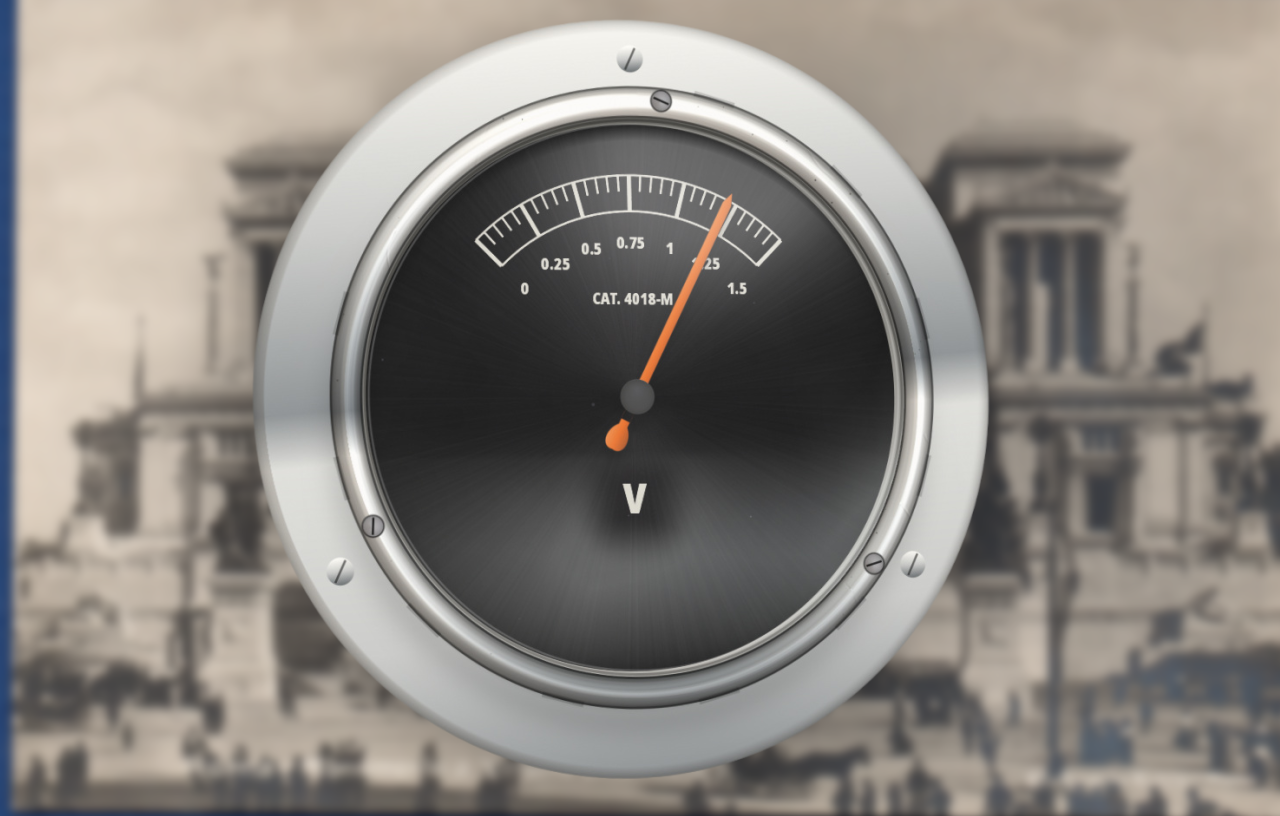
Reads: 1.2; V
